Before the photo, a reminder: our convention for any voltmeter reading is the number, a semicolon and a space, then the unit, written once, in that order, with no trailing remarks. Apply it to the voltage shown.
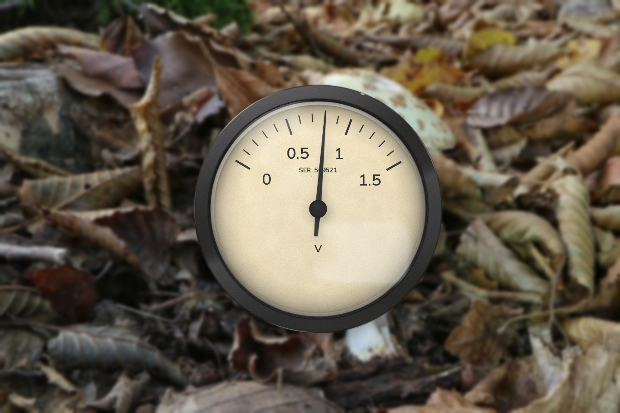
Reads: 0.8; V
